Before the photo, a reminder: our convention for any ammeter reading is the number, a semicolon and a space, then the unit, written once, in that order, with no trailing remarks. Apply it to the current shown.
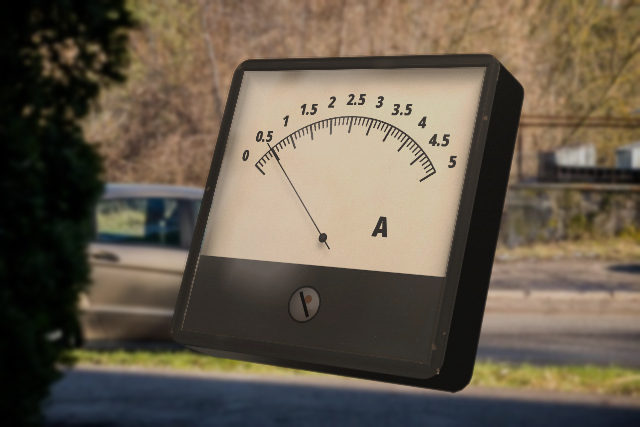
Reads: 0.5; A
